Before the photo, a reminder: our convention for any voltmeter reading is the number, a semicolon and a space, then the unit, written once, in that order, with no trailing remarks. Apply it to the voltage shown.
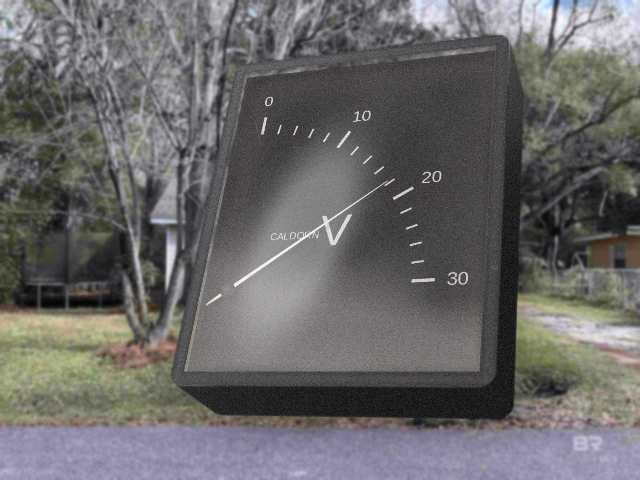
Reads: 18; V
